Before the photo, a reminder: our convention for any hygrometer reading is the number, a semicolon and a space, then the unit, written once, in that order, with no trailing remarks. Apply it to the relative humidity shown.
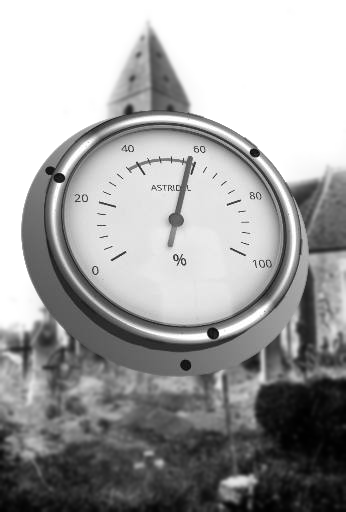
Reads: 58; %
